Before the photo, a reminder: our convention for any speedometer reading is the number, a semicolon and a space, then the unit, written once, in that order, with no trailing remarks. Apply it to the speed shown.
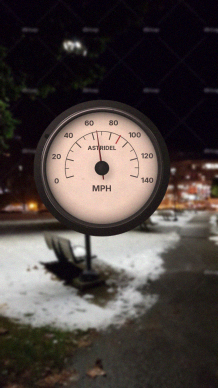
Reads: 65; mph
